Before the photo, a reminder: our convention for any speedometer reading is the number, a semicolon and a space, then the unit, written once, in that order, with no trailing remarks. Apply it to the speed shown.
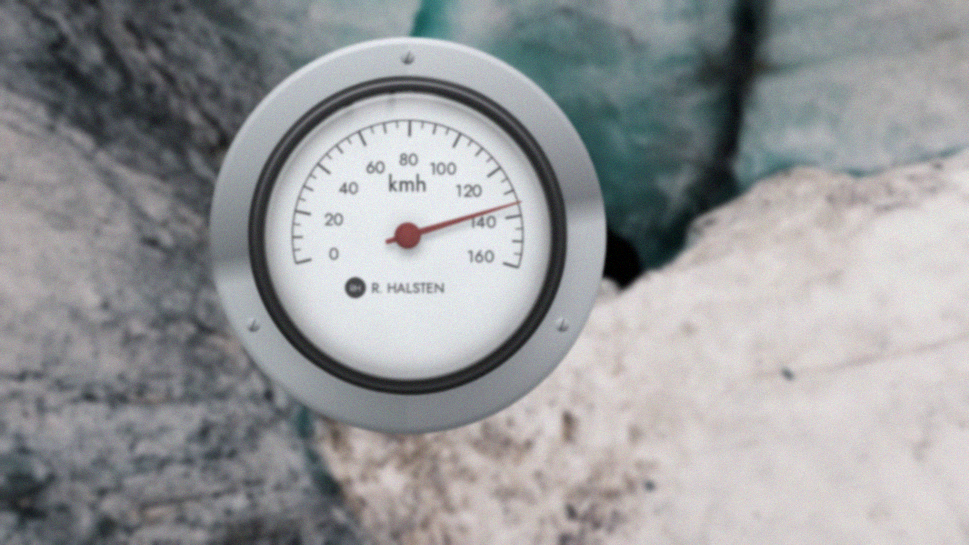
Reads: 135; km/h
